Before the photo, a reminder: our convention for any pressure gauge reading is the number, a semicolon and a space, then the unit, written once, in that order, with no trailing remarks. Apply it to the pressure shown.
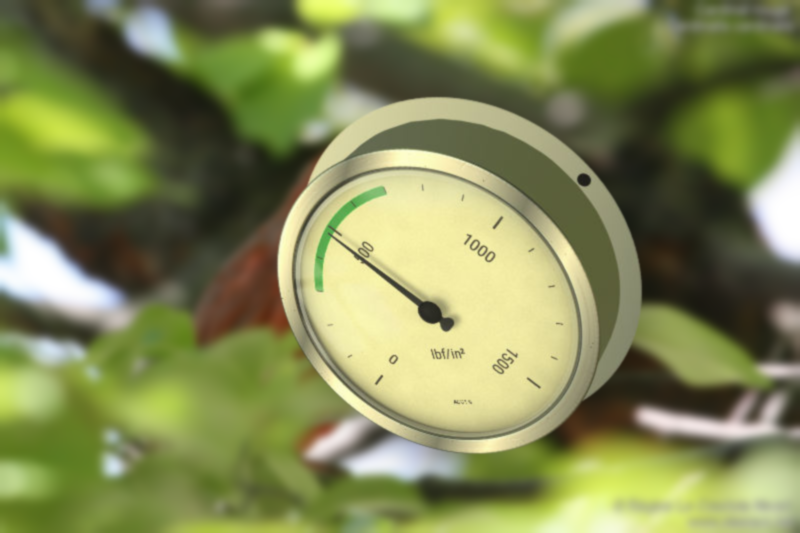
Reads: 500; psi
